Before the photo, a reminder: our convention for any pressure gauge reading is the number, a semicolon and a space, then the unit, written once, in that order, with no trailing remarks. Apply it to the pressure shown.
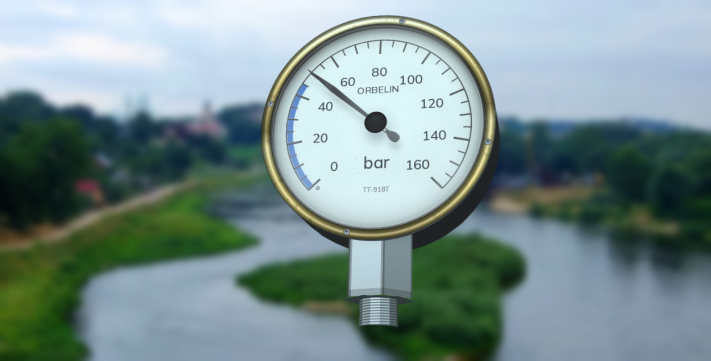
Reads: 50; bar
